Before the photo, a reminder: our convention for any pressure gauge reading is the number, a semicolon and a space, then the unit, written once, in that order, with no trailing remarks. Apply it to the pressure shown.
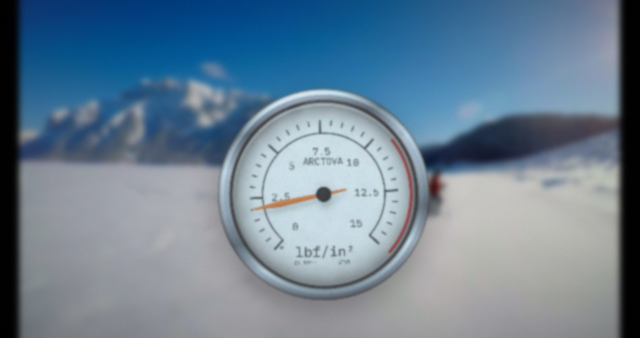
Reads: 2; psi
